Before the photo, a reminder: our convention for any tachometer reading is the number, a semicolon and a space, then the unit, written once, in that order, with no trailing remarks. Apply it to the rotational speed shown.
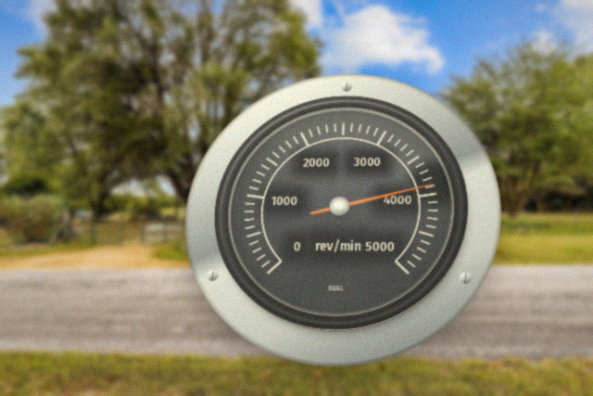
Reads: 3900; rpm
